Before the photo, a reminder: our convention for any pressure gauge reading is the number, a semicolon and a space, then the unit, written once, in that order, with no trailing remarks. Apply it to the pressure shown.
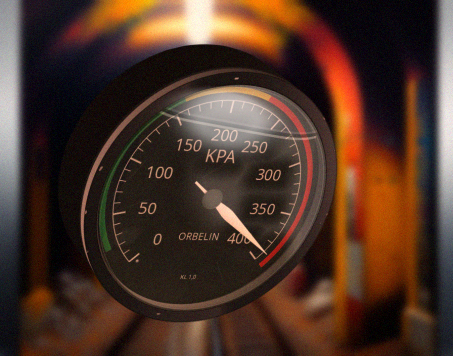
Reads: 390; kPa
